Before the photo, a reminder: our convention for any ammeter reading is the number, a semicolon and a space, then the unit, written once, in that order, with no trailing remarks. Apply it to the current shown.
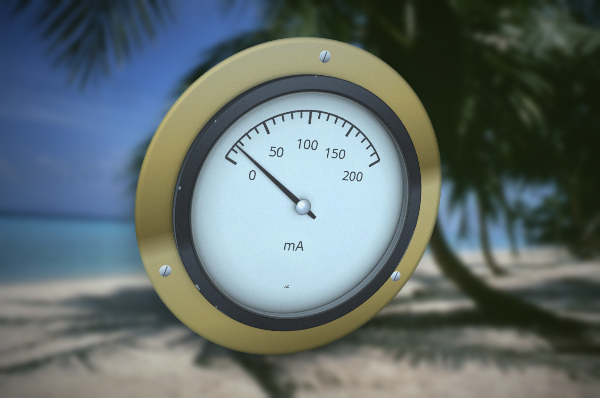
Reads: 15; mA
